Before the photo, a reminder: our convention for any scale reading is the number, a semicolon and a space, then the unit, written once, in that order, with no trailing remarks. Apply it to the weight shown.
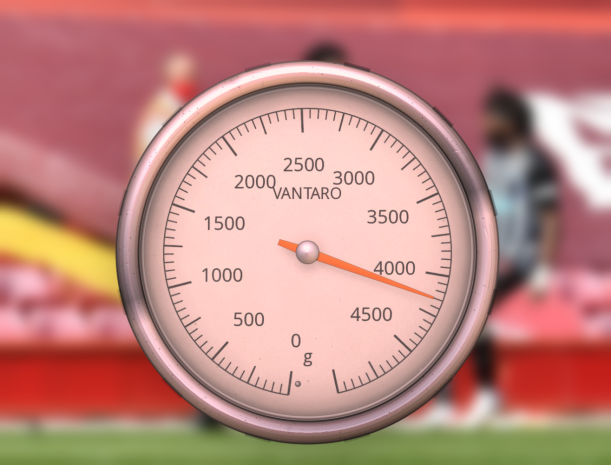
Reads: 4150; g
